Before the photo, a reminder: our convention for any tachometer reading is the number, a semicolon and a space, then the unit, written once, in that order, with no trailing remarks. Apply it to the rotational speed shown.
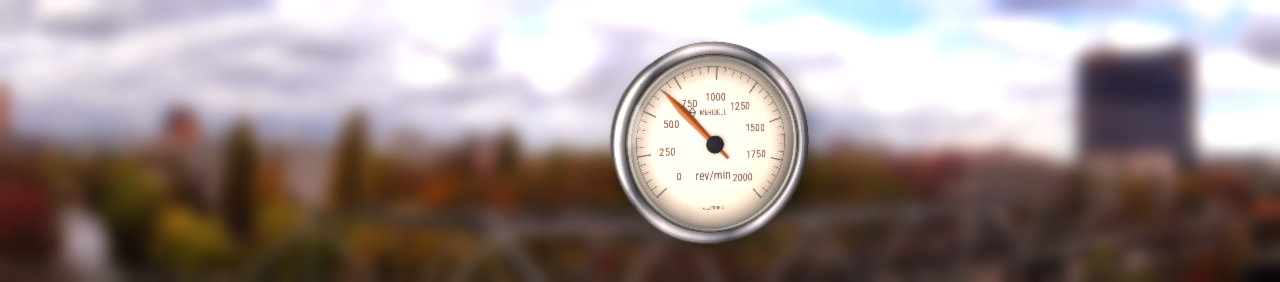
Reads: 650; rpm
